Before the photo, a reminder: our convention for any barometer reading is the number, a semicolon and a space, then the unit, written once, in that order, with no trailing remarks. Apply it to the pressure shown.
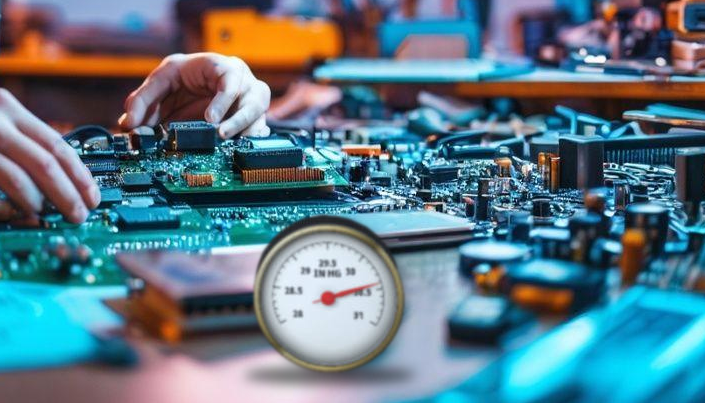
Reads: 30.4; inHg
